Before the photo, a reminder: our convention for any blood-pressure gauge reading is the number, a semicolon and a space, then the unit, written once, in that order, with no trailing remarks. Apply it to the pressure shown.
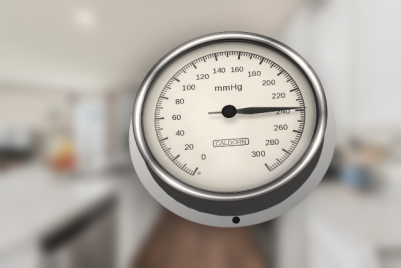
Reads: 240; mmHg
